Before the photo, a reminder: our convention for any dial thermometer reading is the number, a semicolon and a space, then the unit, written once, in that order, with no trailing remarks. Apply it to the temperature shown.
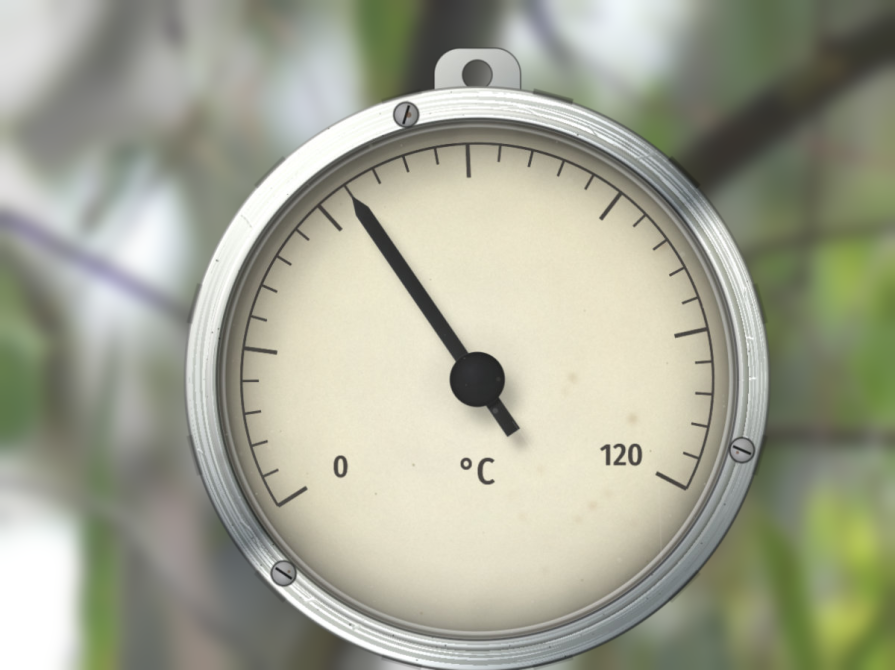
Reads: 44; °C
